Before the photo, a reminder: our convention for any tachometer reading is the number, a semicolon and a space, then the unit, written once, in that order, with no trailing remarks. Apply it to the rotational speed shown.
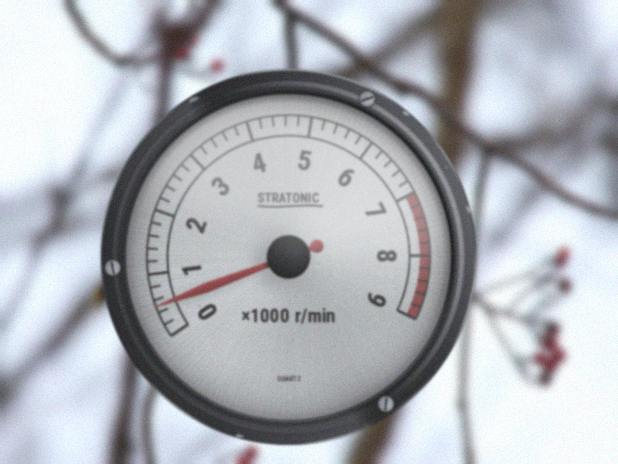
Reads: 500; rpm
